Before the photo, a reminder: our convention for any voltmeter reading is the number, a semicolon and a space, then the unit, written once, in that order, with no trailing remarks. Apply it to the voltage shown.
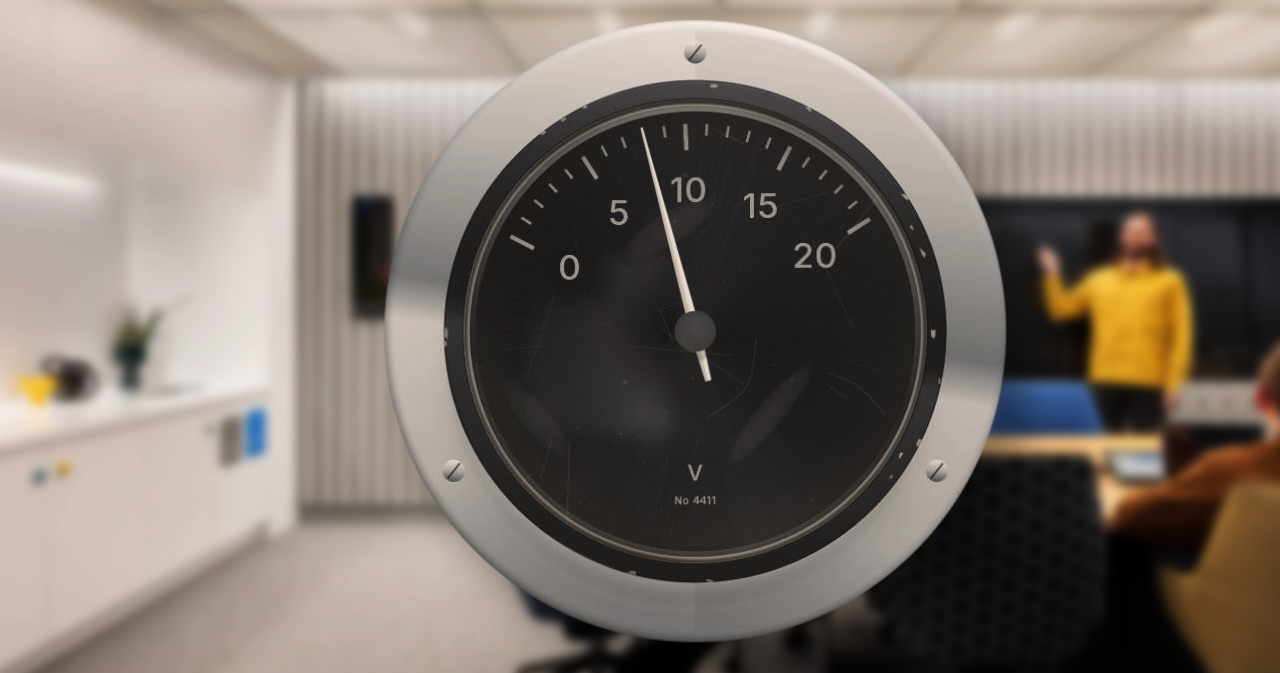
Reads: 8; V
